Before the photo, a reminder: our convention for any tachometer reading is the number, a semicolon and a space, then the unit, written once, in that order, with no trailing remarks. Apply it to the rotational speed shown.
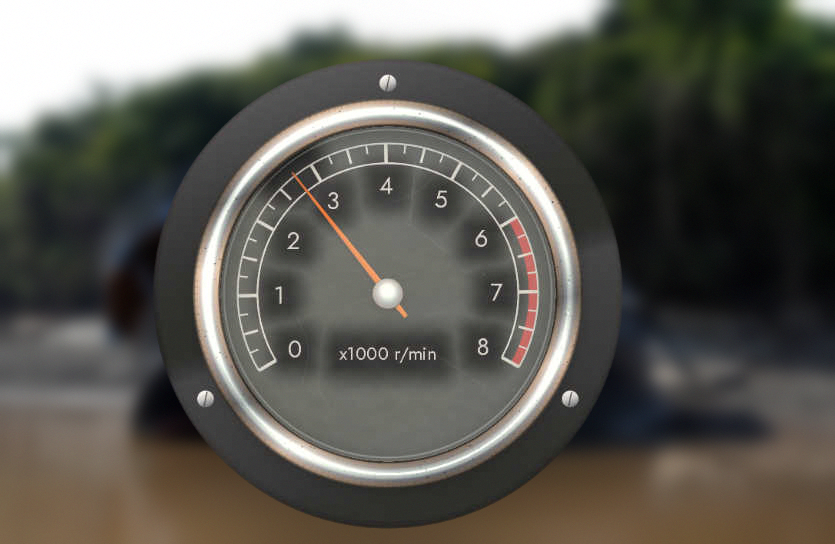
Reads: 2750; rpm
